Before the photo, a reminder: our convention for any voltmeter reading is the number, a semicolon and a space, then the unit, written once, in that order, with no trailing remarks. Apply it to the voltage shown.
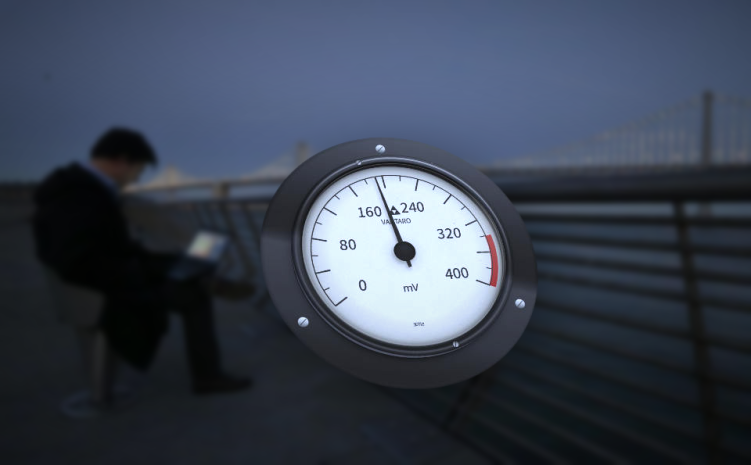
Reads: 190; mV
